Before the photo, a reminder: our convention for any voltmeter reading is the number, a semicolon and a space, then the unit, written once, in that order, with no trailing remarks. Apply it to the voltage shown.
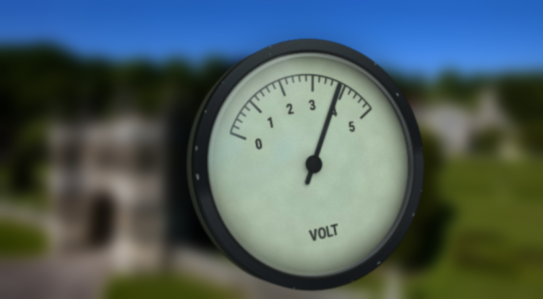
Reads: 3.8; V
